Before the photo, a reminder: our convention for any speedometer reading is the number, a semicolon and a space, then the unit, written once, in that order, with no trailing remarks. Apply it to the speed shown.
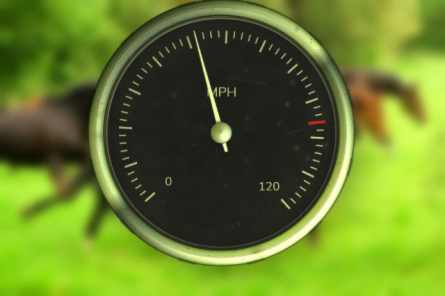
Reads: 52; mph
